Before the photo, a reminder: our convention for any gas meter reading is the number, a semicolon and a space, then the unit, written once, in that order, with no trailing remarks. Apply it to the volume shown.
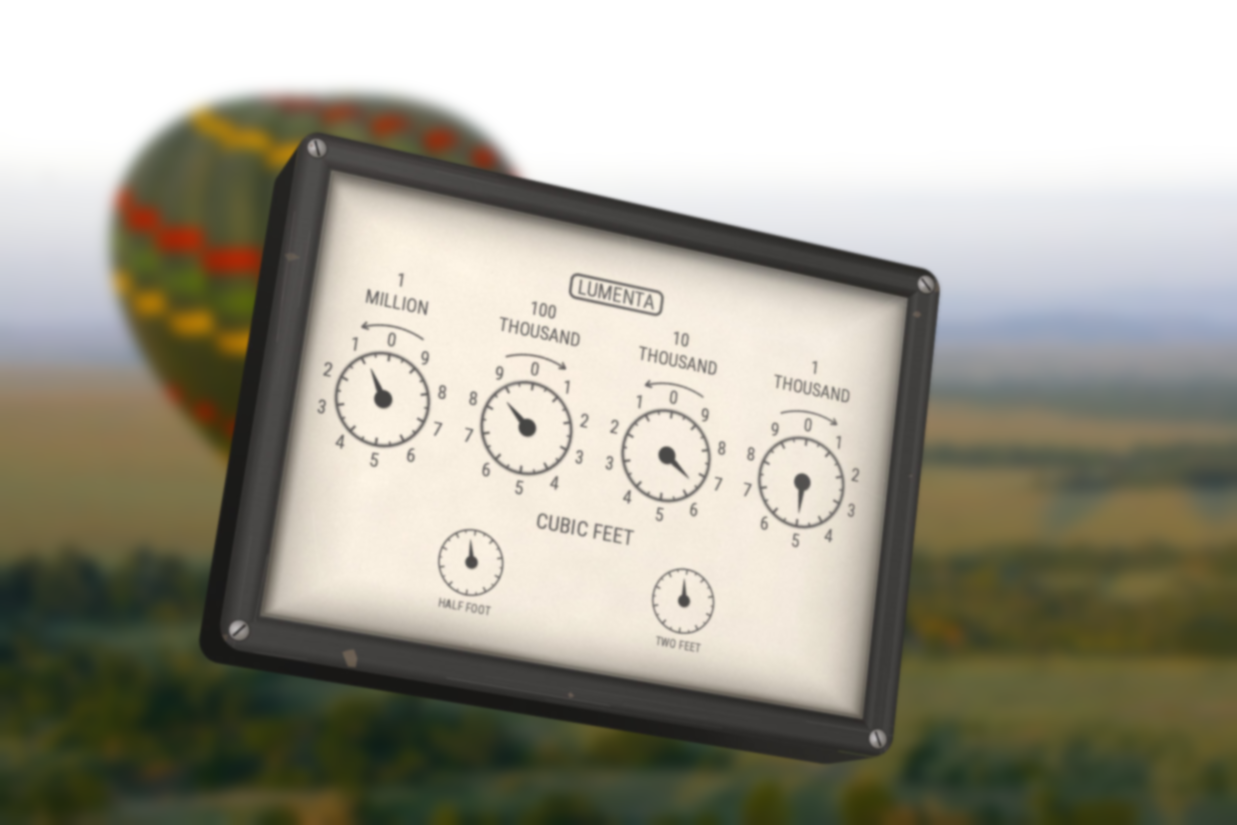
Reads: 86500; ft³
